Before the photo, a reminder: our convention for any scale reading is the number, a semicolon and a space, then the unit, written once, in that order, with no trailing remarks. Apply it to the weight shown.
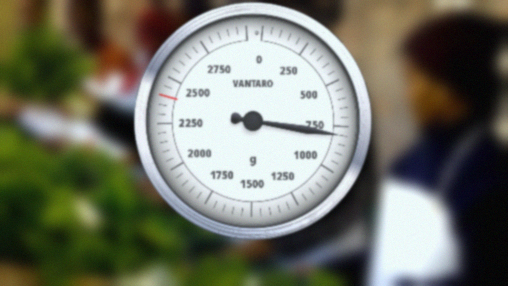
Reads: 800; g
